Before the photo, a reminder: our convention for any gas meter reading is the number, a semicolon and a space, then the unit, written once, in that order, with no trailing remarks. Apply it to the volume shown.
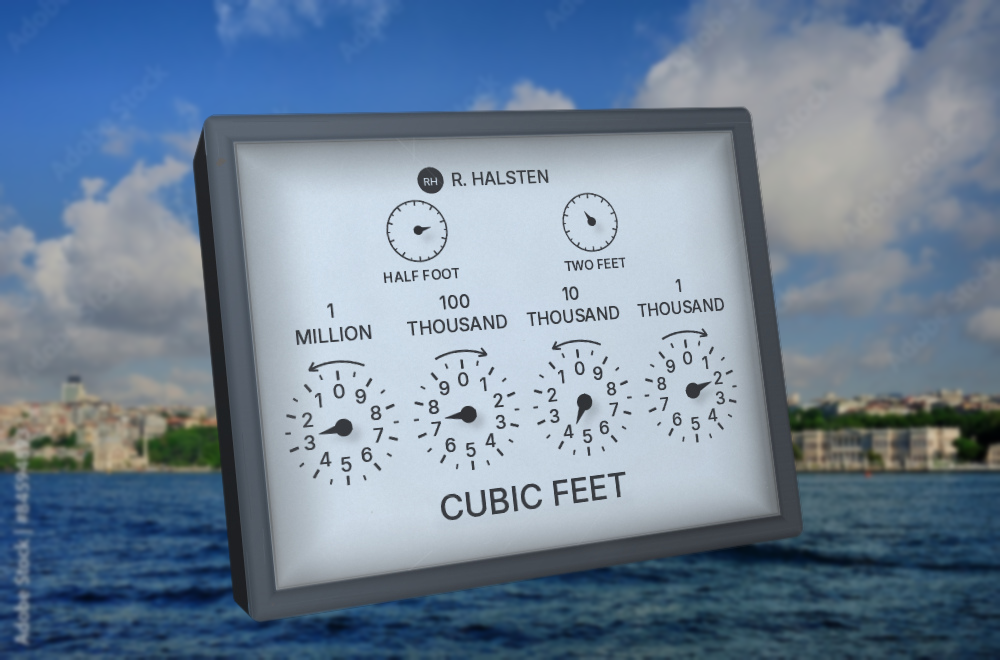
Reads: 274200; ft³
